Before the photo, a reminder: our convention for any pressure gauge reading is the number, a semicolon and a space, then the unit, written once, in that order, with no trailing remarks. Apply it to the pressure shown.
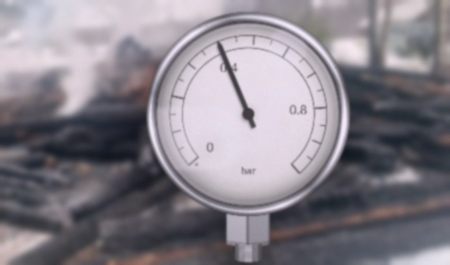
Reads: 0.4; bar
